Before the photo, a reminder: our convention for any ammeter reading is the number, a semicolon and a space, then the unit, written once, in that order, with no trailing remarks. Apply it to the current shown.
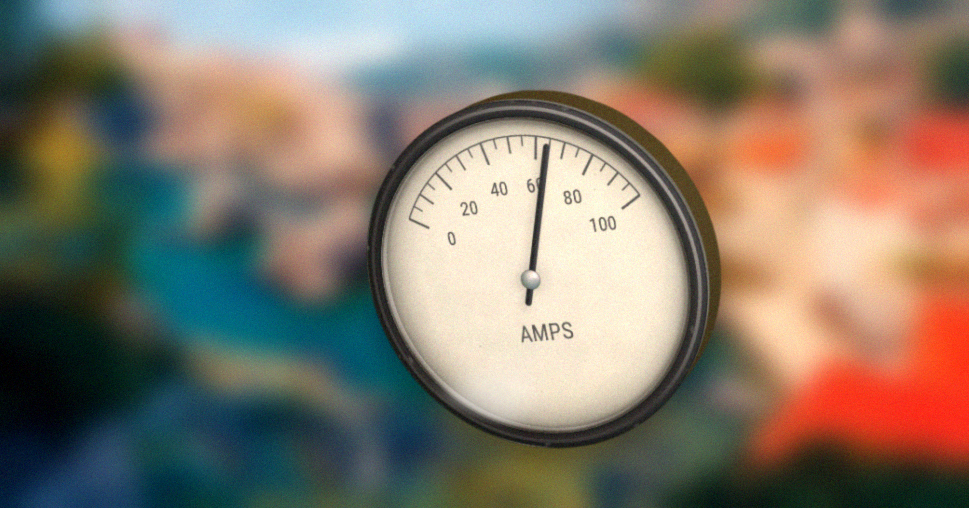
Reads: 65; A
